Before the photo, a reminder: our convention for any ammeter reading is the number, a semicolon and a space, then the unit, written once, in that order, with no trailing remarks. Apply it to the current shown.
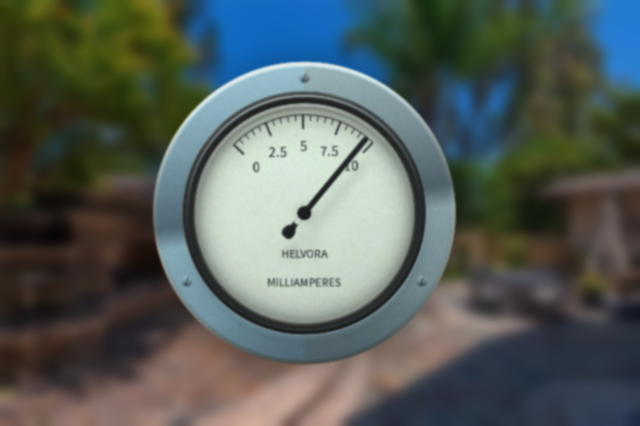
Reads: 9.5; mA
